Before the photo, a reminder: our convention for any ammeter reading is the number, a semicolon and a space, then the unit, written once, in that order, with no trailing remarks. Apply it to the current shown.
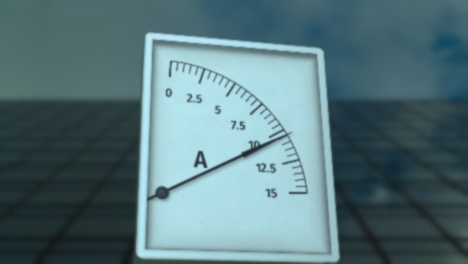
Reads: 10.5; A
